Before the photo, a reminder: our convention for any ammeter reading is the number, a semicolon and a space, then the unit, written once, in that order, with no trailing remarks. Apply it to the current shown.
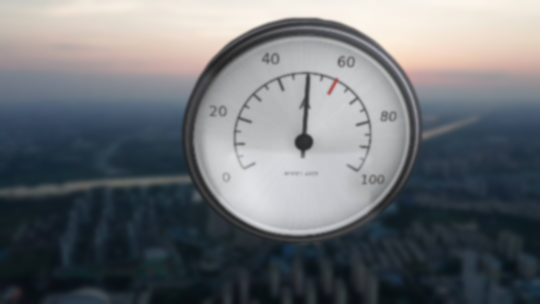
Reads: 50; A
